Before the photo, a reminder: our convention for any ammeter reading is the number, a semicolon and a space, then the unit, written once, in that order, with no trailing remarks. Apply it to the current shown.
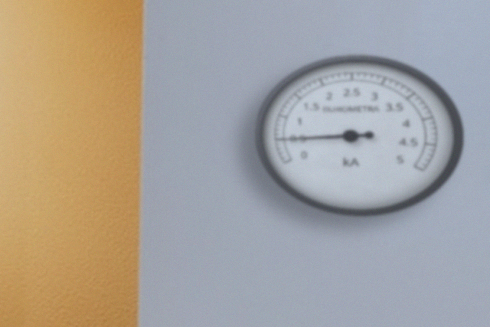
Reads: 0.5; kA
